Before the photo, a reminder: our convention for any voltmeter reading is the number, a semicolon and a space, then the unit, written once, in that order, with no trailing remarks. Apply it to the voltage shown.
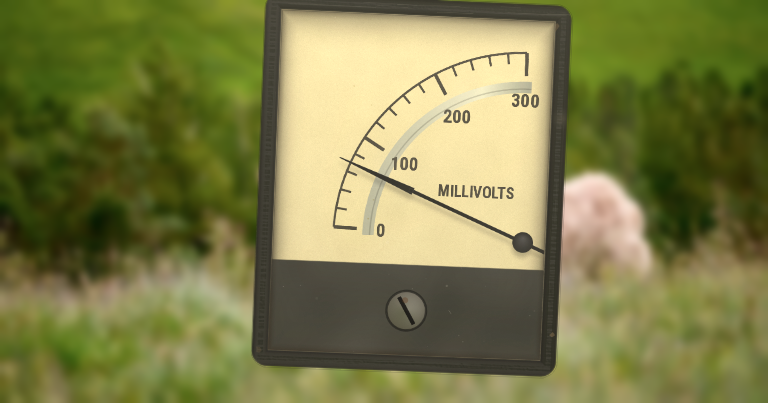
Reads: 70; mV
